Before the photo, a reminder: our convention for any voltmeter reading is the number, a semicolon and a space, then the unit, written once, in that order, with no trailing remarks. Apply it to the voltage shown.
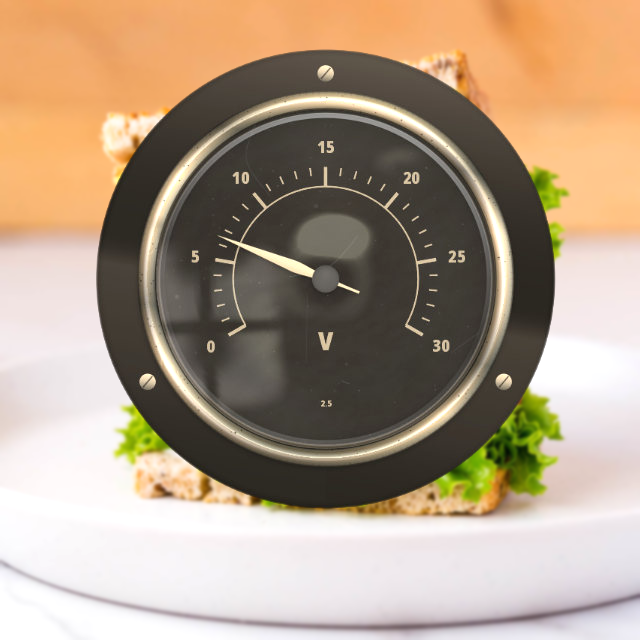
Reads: 6.5; V
